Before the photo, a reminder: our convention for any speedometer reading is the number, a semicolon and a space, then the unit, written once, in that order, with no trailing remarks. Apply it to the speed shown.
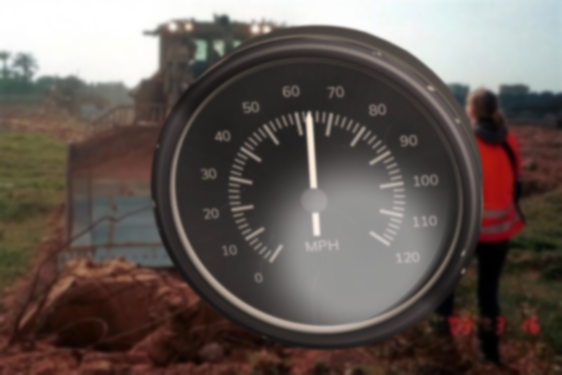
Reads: 64; mph
